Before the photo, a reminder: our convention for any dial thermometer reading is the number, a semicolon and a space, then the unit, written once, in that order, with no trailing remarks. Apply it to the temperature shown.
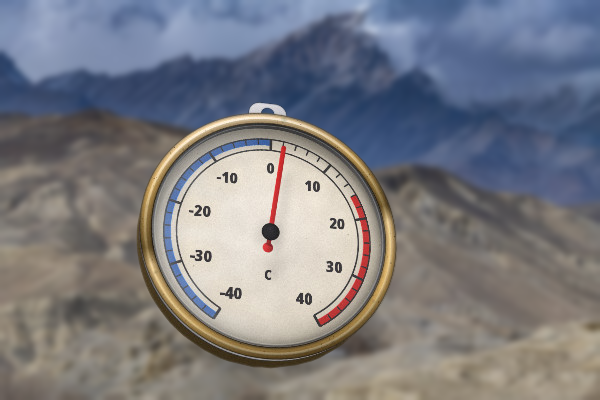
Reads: 2; °C
